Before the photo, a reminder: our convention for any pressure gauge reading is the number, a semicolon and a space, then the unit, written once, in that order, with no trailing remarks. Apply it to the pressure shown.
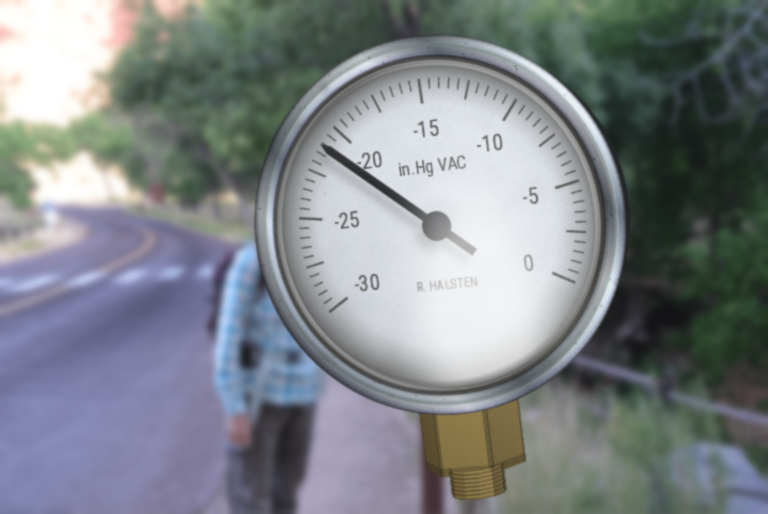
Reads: -21; inHg
